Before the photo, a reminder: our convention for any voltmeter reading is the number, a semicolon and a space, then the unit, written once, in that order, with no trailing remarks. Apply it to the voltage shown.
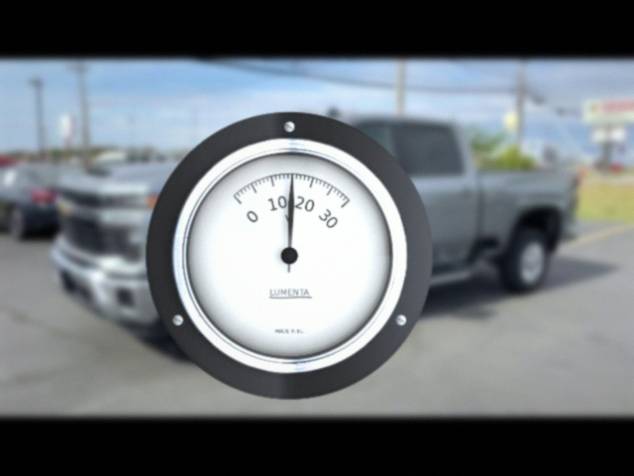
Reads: 15; V
